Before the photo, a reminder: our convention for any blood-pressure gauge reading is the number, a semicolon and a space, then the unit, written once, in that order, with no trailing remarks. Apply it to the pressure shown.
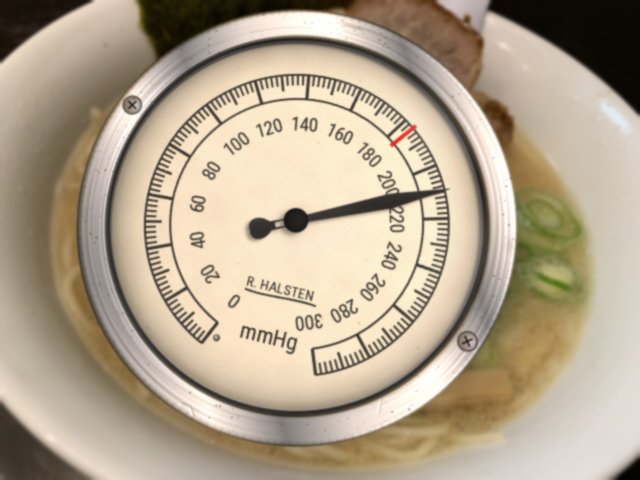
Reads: 210; mmHg
